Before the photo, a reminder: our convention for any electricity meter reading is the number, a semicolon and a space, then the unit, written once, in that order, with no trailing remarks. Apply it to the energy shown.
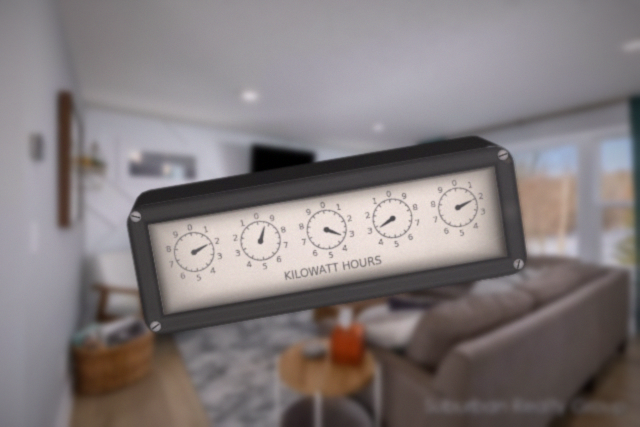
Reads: 19332; kWh
